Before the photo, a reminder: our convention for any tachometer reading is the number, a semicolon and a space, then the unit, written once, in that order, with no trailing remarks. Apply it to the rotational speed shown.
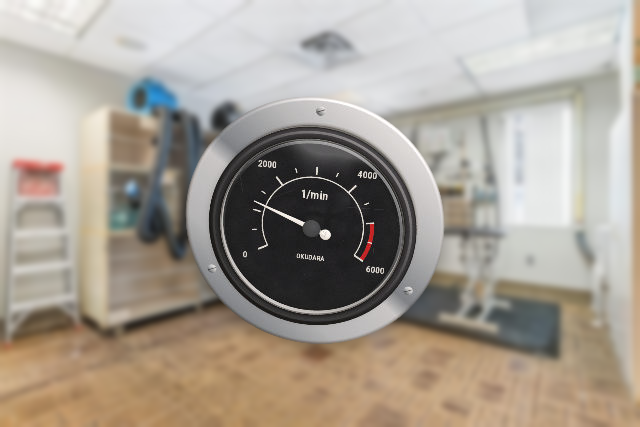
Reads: 1250; rpm
